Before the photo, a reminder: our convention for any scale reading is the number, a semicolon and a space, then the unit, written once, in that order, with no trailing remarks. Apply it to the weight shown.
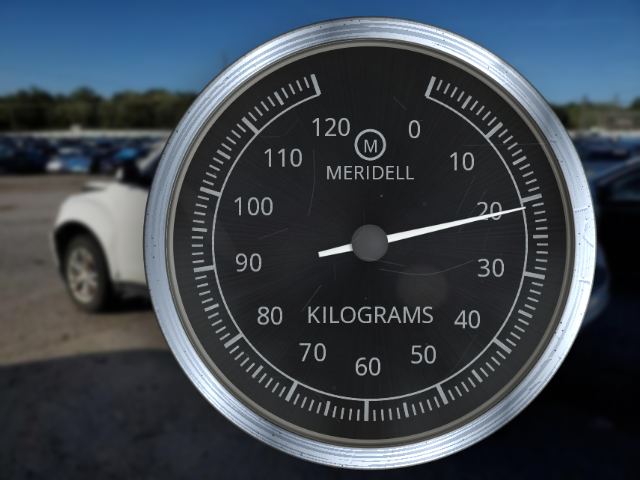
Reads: 21; kg
